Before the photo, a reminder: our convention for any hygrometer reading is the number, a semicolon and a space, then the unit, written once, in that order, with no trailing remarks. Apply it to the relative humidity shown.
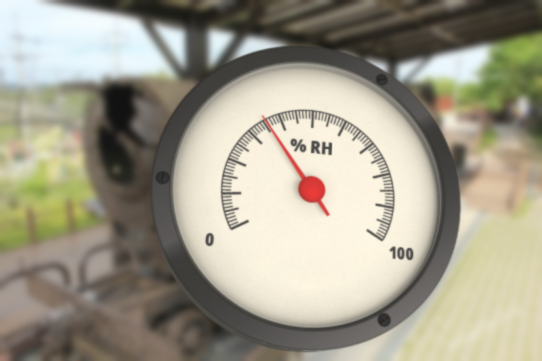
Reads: 35; %
